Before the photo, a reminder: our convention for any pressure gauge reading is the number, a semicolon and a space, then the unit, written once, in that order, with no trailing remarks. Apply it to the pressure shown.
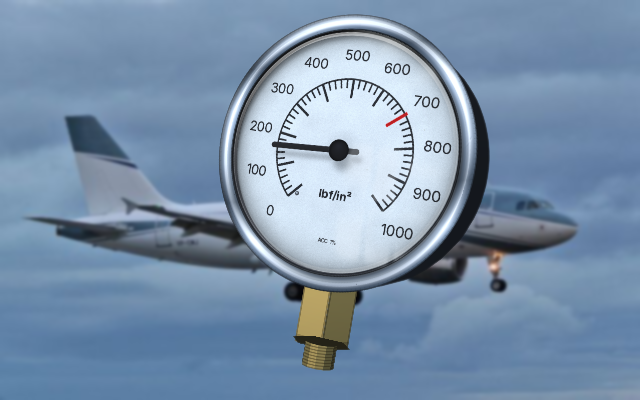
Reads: 160; psi
